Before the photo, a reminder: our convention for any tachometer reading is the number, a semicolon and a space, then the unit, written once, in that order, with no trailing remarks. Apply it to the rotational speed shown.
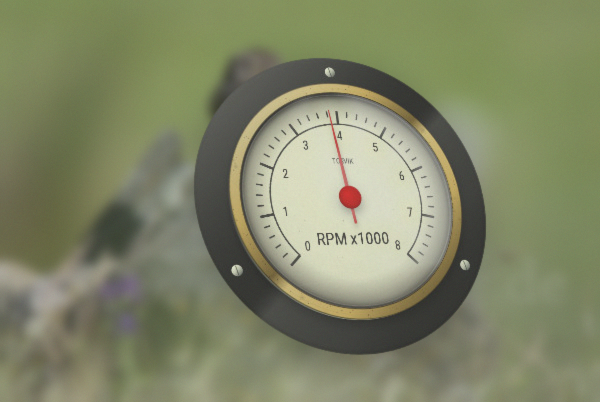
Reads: 3800; rpm
